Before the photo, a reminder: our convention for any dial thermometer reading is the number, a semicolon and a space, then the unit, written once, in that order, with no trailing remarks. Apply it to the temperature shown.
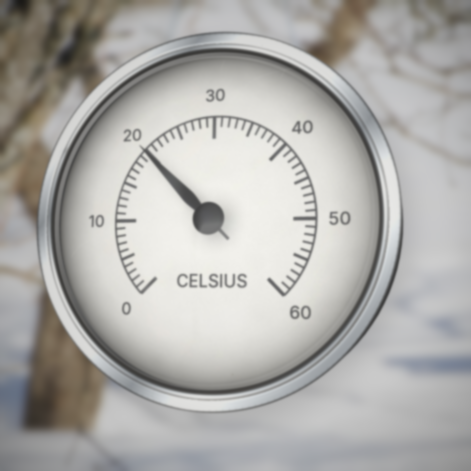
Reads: 20; °C
